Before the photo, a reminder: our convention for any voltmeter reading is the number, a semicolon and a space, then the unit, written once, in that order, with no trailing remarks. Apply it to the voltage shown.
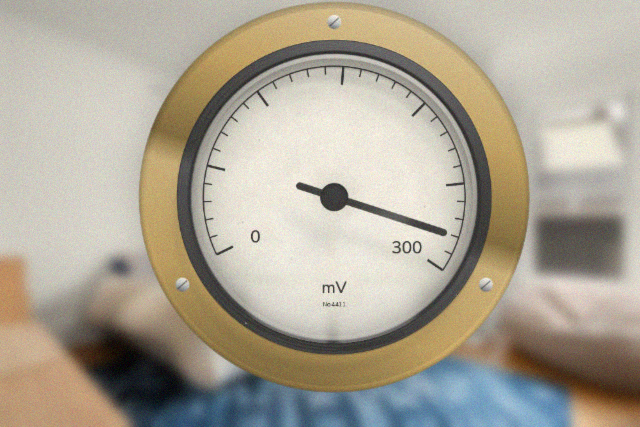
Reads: 280; mV
